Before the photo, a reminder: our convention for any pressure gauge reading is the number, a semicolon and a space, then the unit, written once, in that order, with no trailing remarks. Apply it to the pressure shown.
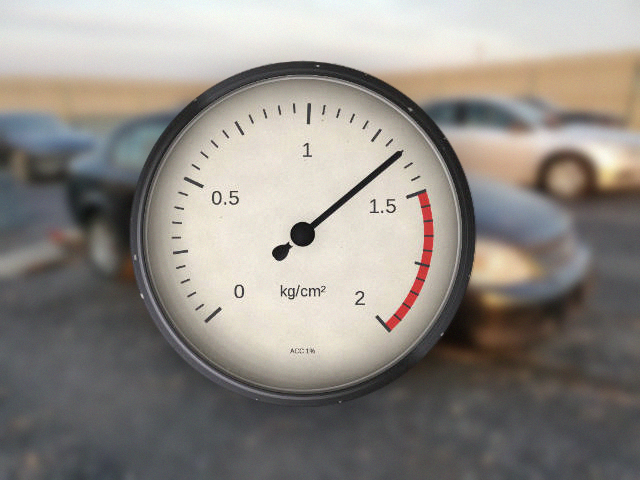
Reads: 1.35; kg/cm²
